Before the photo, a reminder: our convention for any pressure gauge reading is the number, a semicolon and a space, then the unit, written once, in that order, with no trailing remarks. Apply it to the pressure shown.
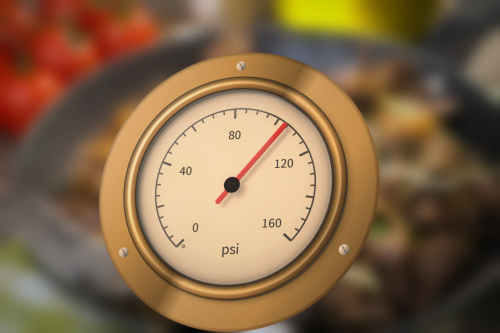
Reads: 105; psi
